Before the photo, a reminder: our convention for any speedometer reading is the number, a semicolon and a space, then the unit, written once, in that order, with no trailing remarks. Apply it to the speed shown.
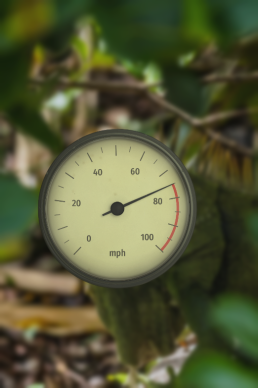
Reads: 75; mph
